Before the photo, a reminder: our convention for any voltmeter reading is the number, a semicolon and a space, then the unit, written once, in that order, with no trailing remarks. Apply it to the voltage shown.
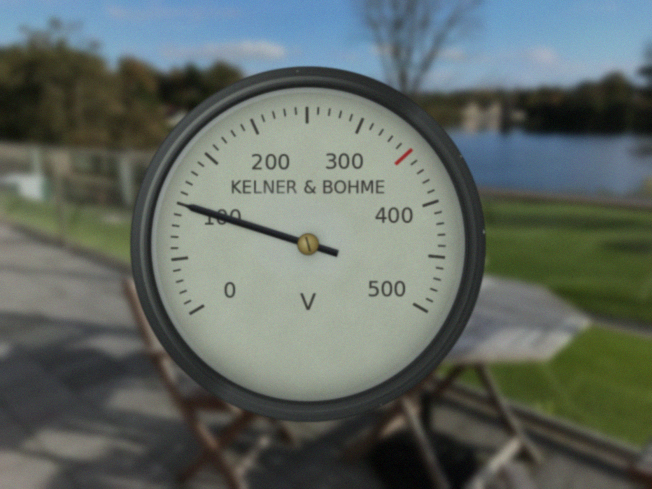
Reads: 100; V
